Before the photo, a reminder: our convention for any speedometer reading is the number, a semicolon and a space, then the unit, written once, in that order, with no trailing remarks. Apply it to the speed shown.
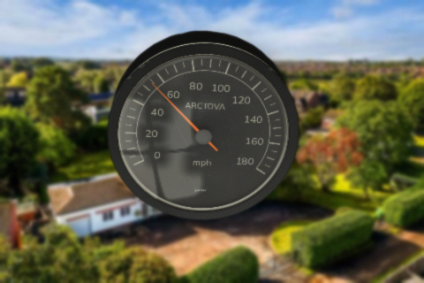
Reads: 55; mph
